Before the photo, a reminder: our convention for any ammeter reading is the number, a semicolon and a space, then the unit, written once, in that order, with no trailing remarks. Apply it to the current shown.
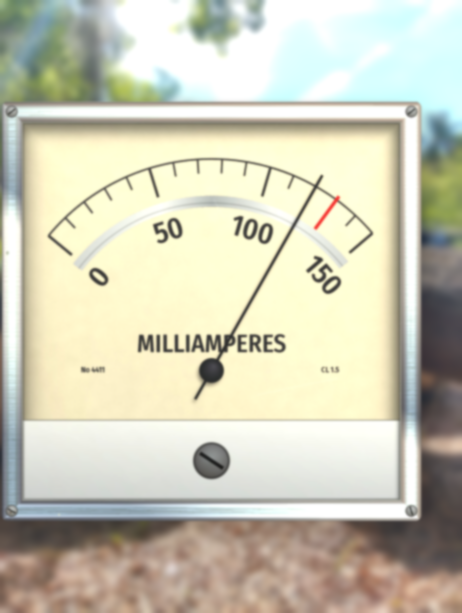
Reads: 120; mA
